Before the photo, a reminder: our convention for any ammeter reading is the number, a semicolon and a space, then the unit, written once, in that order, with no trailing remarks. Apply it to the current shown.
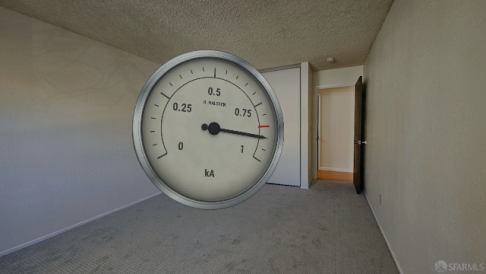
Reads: 0.9; kA
